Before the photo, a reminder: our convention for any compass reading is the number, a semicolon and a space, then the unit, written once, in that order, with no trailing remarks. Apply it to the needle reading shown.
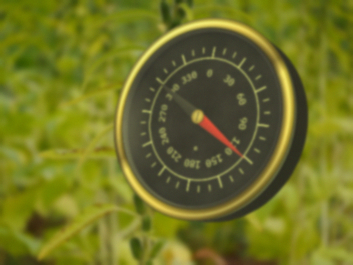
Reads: 120; °
